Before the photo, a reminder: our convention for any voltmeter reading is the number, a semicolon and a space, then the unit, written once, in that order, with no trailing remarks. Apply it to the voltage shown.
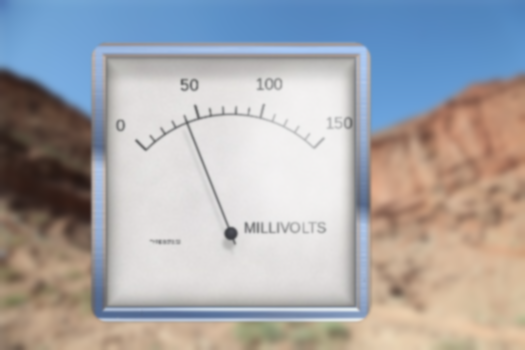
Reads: 40; mV
